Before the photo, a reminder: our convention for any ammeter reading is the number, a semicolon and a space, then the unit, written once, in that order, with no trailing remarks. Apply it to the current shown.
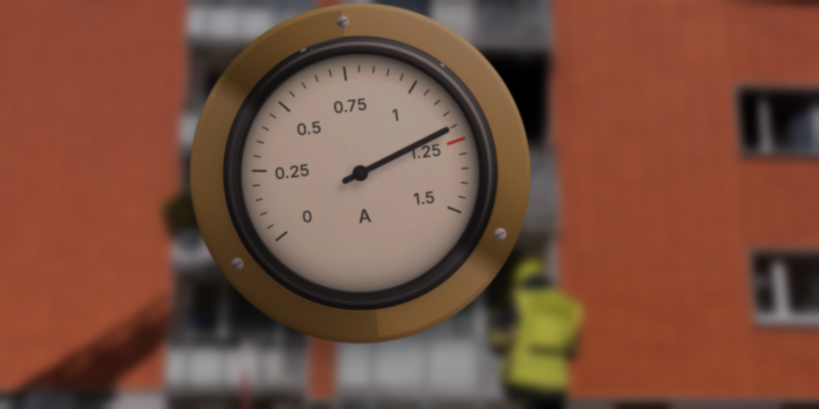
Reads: 1.2; A
